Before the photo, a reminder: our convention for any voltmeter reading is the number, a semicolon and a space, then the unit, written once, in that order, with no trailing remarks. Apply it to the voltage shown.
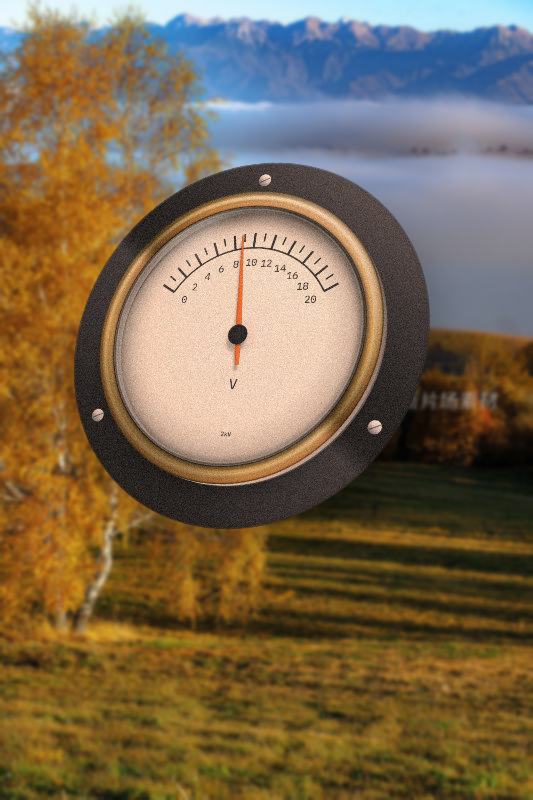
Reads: 9; V
